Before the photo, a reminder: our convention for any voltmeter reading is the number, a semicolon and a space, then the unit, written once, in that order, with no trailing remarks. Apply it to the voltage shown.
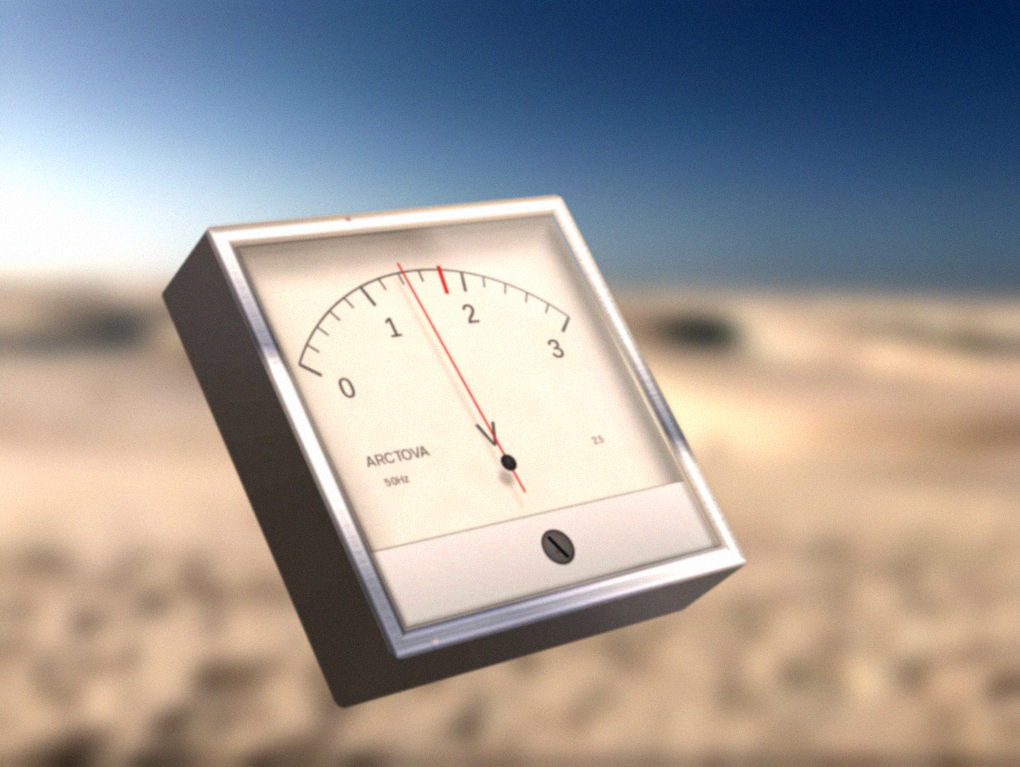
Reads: 1.4; V
